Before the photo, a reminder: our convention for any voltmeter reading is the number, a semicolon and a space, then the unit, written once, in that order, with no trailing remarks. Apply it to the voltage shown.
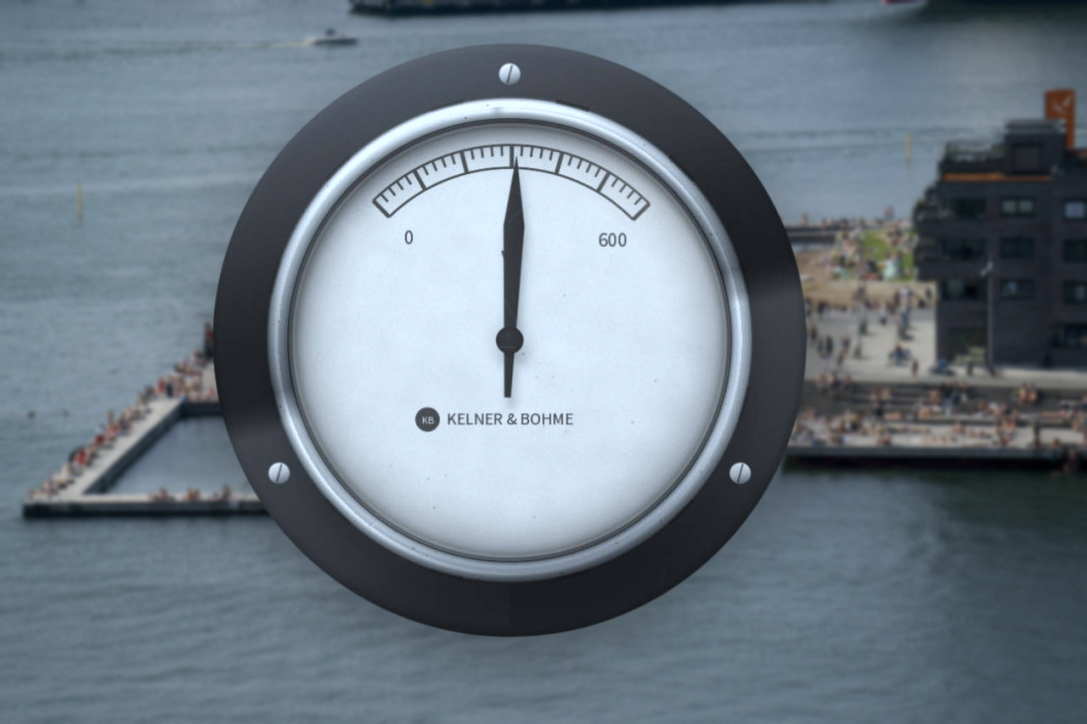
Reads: 310; V
